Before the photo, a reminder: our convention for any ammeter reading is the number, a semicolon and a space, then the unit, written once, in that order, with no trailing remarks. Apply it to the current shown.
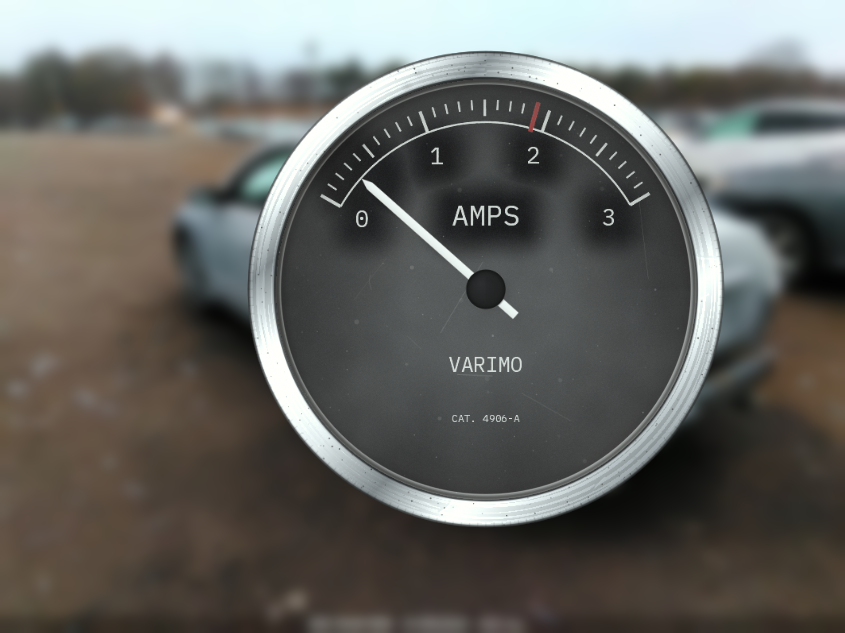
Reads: 0.3; A
